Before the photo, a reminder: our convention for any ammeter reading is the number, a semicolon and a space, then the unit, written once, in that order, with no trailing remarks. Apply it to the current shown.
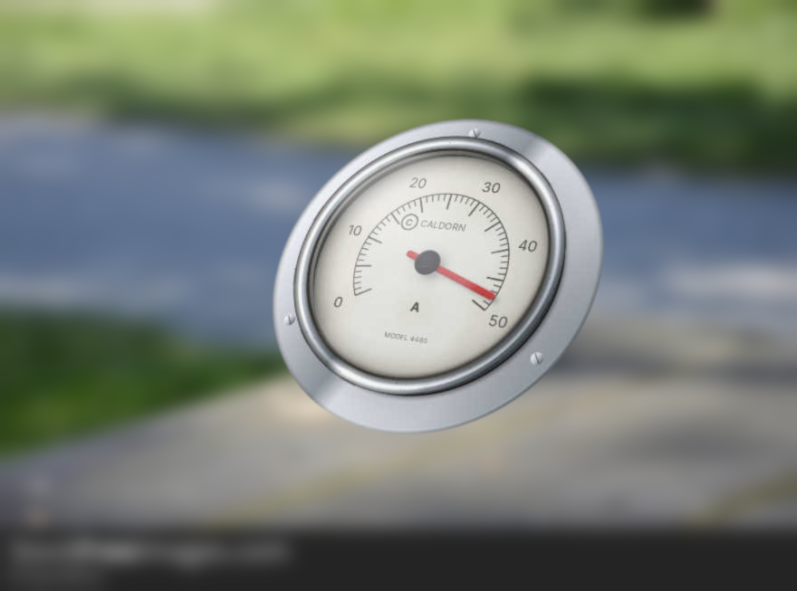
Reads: 48; A
